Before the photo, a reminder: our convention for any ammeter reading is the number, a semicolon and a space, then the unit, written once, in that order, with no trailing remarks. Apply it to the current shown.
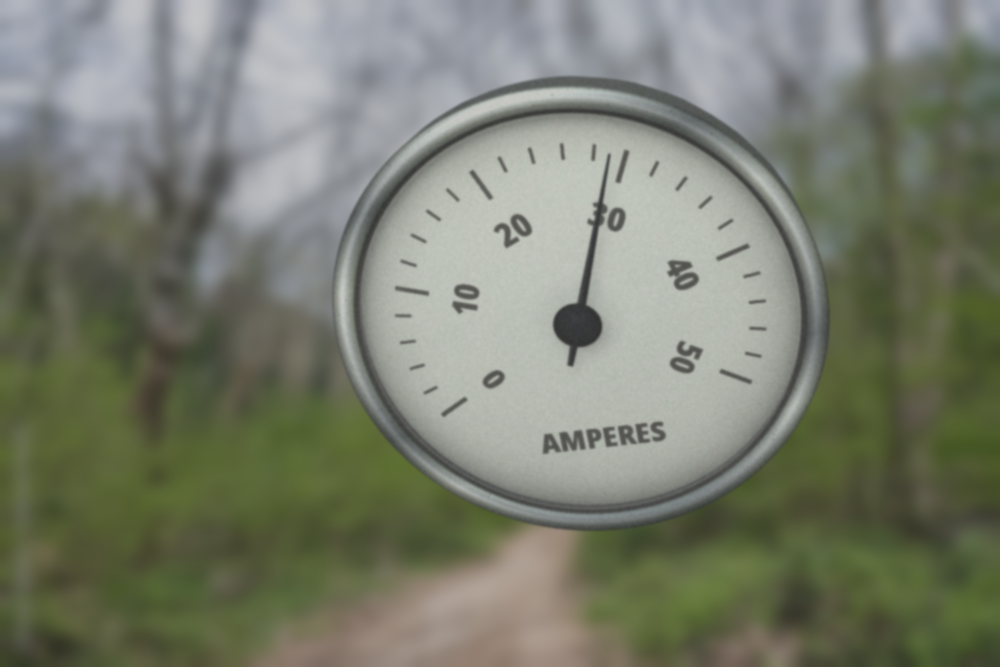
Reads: 29; A
